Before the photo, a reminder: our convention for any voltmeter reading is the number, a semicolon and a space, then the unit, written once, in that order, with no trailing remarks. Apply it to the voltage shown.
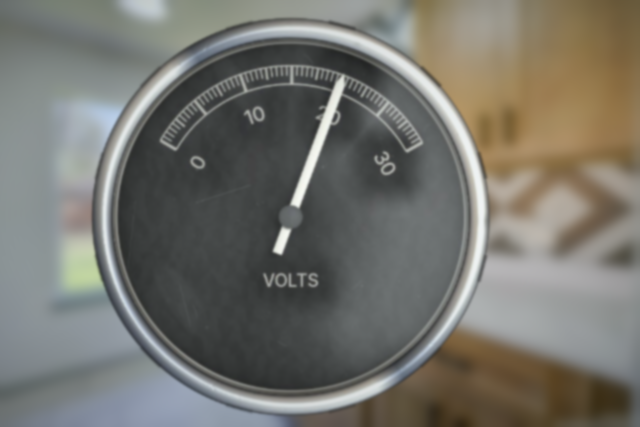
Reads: 20; V
